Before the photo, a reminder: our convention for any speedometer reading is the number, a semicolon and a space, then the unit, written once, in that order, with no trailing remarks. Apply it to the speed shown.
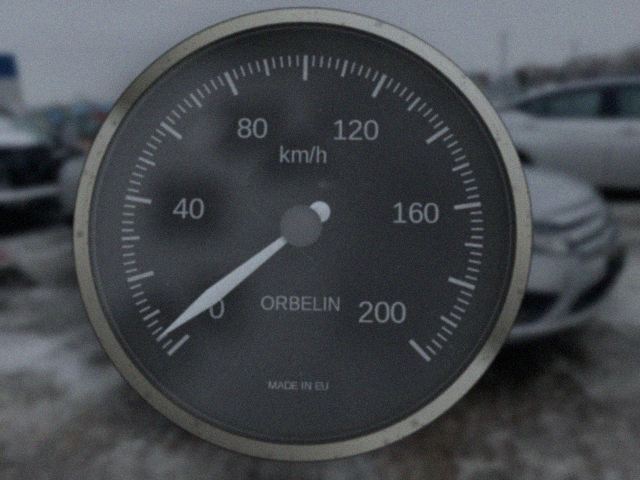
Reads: 4; km/h
